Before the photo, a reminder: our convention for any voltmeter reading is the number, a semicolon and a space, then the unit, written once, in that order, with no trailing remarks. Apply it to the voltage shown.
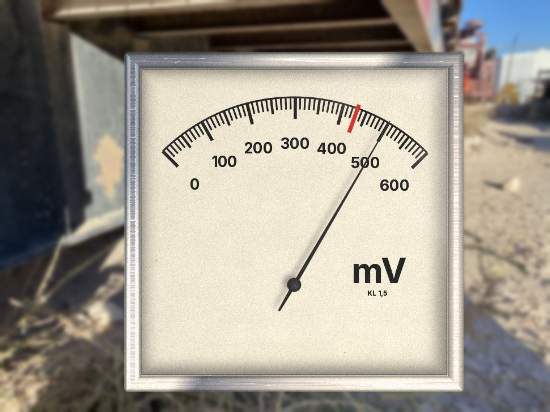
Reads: 500; mV
